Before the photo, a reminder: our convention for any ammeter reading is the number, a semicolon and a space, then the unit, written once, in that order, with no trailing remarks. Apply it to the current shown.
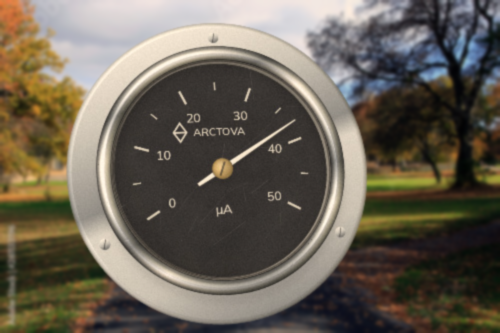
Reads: 37.5; µA
